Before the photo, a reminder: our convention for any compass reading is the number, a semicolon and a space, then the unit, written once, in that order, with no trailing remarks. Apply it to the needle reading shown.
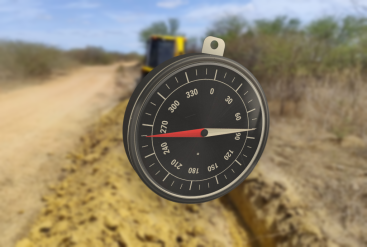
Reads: 260; °
